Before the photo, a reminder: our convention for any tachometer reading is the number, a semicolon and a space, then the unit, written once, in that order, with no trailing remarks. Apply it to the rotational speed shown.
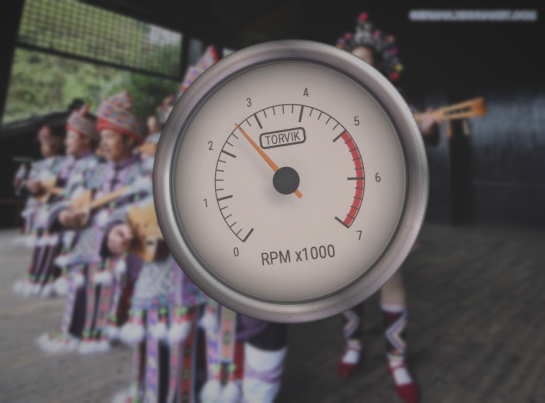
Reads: 2600; rpm
